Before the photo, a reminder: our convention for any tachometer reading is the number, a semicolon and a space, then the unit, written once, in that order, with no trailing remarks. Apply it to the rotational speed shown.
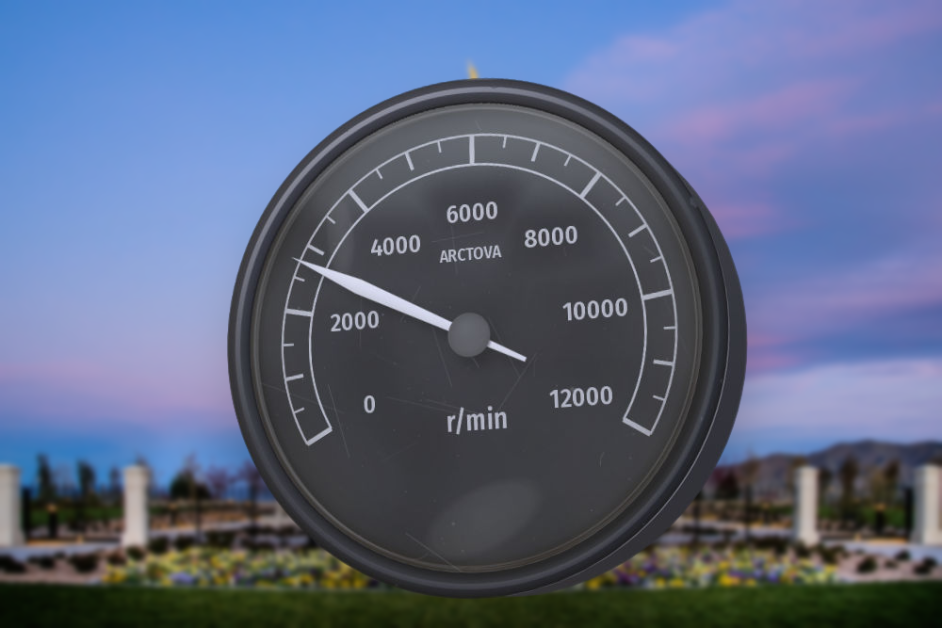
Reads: 2750; rpm
